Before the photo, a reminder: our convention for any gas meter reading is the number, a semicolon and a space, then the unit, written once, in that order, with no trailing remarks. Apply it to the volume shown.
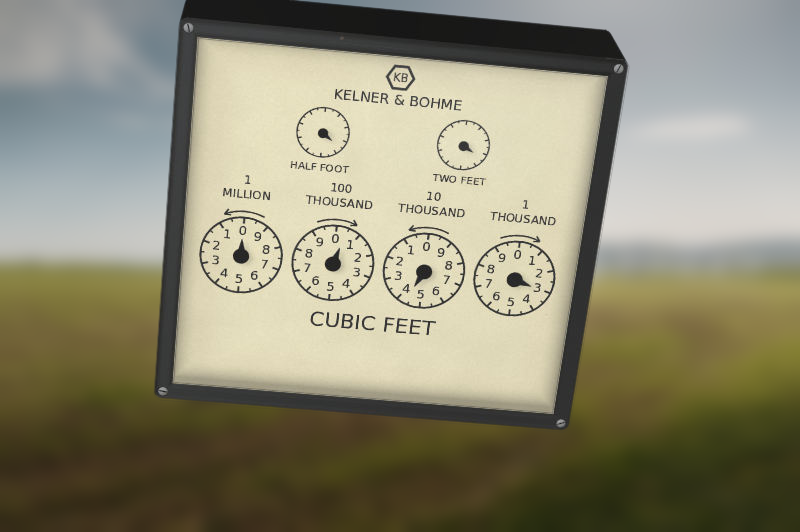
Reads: 4300; ft³
